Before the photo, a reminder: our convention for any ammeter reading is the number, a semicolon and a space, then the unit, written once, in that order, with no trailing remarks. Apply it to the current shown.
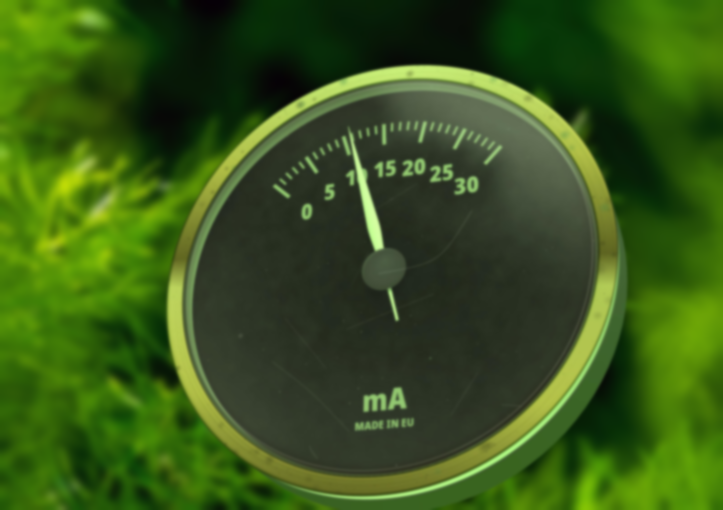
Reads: 11; mA
